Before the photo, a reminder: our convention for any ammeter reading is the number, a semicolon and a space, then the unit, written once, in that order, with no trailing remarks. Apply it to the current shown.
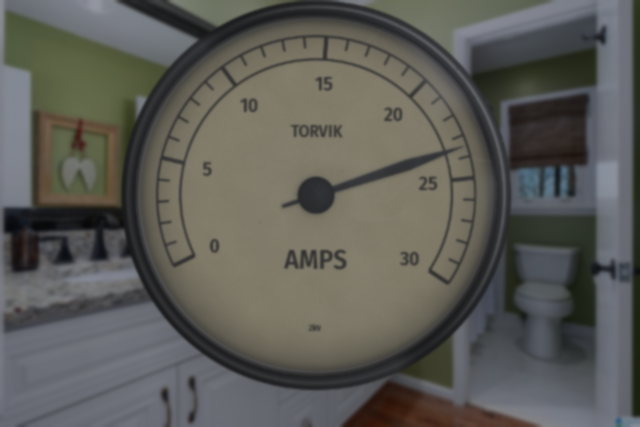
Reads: 23.5; A
